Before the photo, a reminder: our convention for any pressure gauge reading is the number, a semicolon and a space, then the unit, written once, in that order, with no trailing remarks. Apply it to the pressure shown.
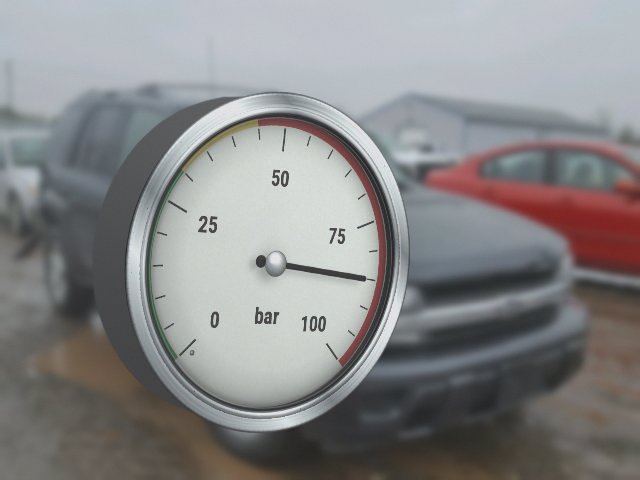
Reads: 85; bar
